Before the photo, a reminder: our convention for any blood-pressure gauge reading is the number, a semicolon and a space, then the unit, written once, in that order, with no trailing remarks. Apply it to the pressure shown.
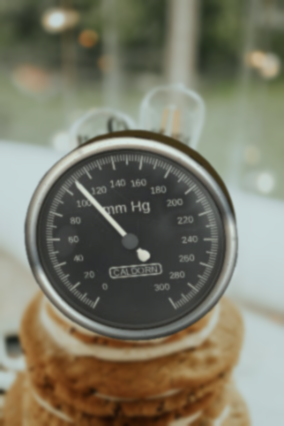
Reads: 110; mmHg
